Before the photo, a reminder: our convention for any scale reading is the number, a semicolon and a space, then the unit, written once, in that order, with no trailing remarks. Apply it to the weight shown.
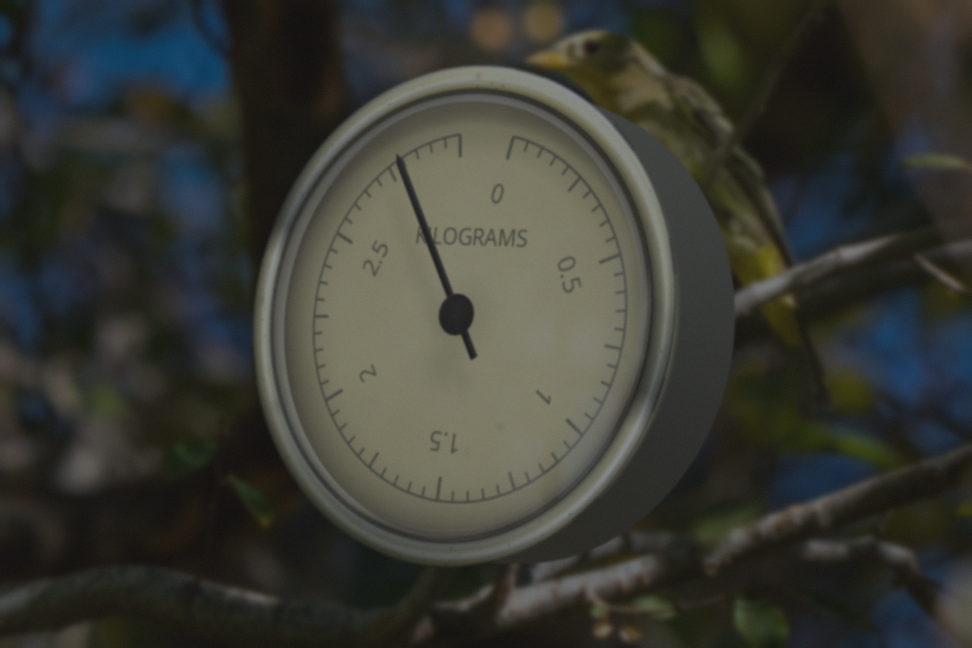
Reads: 2.8; kg
